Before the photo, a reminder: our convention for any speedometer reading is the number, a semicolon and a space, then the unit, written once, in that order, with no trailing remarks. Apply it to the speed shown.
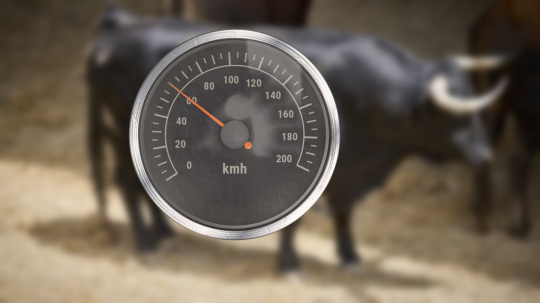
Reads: 60; km/h
